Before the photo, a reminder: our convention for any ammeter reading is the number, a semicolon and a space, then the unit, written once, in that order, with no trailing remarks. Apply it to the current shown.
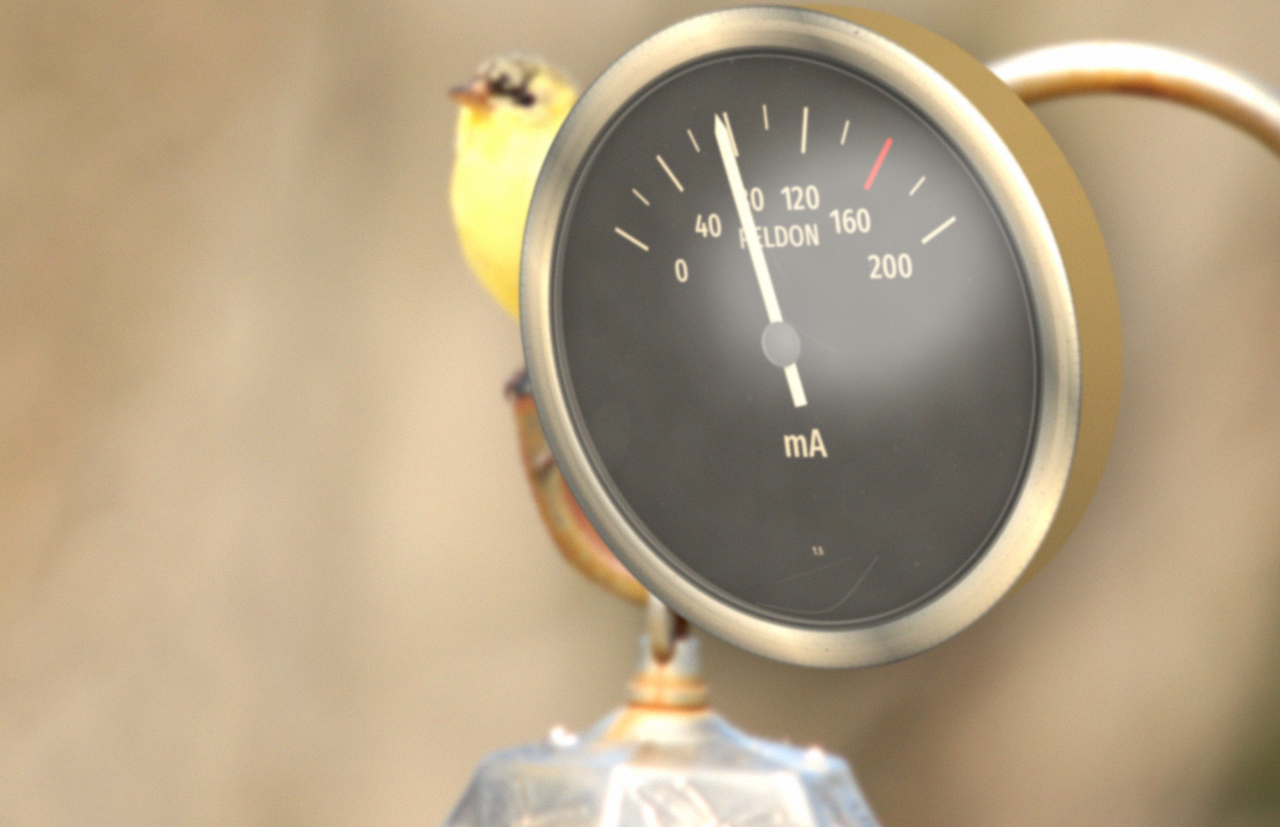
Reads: 80; mA
